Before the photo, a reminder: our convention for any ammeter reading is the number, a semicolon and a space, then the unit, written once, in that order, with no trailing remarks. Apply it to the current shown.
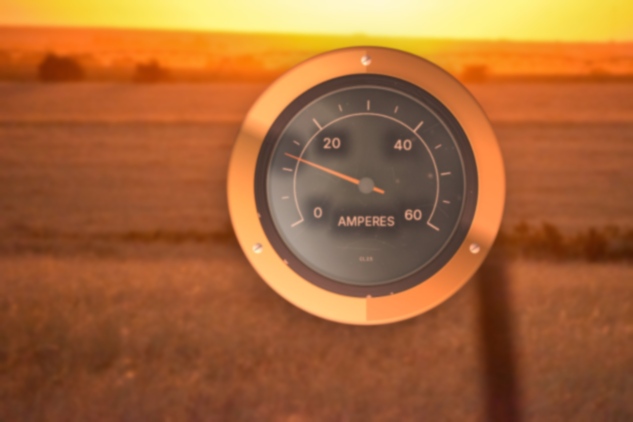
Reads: 12.5; A
